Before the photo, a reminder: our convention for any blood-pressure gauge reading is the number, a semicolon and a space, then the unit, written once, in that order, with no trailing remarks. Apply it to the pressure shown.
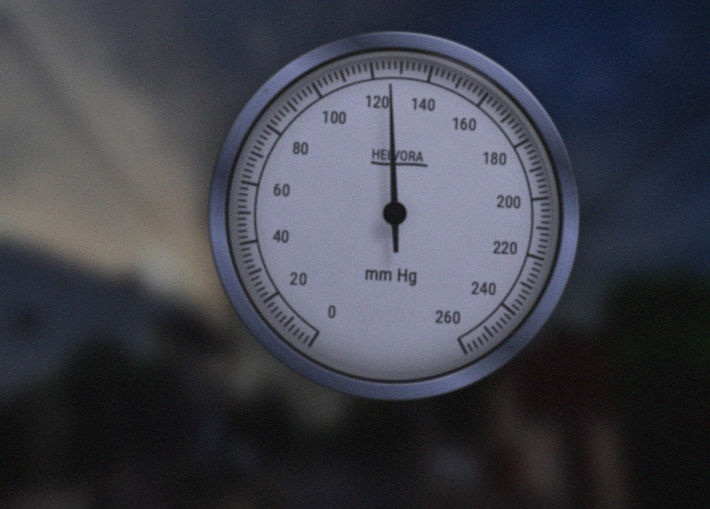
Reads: 126; mmHg
